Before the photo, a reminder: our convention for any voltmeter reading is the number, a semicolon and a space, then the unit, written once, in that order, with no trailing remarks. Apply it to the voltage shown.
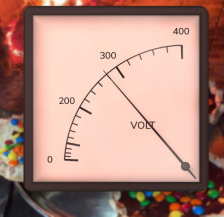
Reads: 280; V
